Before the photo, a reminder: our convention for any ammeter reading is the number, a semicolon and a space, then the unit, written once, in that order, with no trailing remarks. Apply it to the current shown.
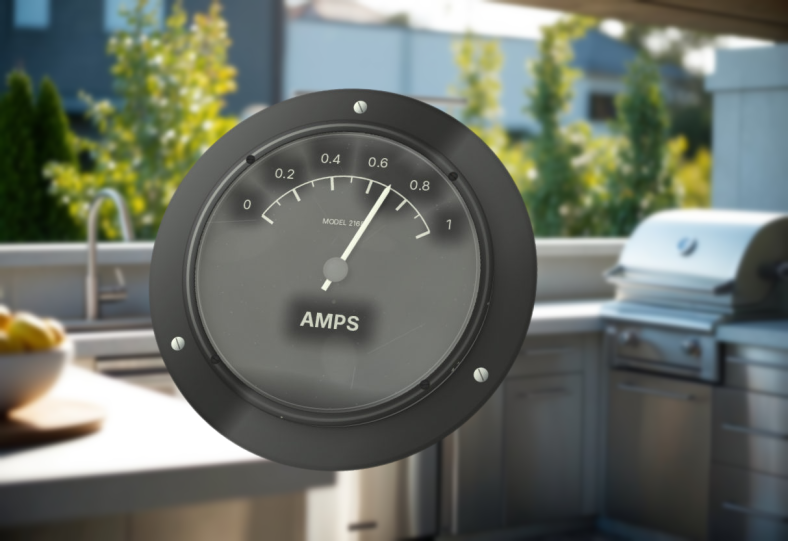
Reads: 0.7; A
